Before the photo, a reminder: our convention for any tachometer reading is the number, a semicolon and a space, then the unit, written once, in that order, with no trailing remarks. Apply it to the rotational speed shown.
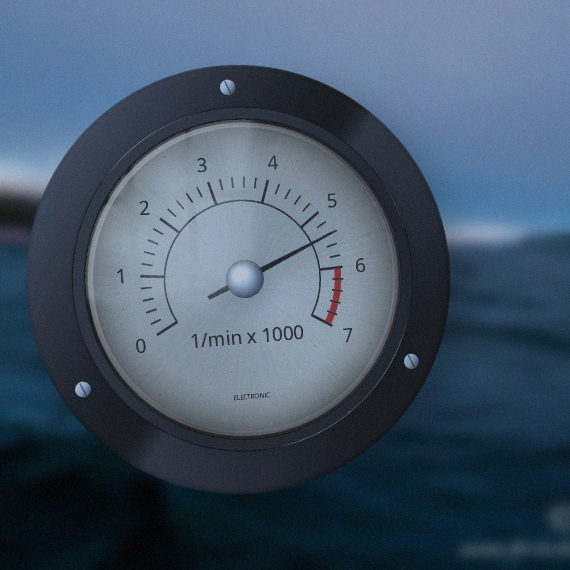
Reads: 5400; rpm
